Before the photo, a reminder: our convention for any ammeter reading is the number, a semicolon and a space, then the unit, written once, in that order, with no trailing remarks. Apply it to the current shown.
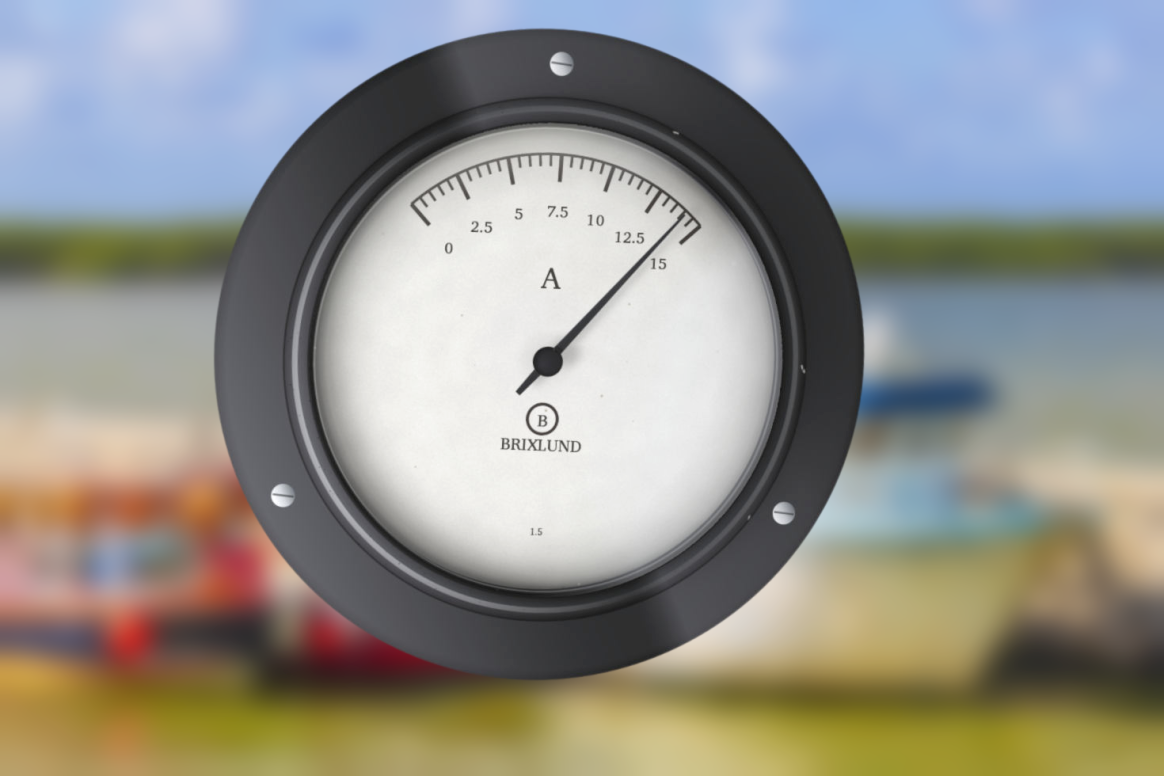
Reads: 14; A
